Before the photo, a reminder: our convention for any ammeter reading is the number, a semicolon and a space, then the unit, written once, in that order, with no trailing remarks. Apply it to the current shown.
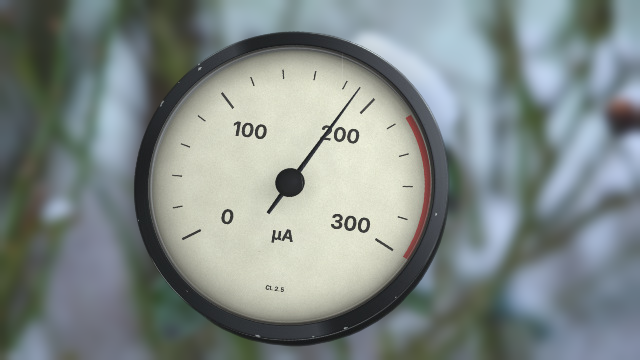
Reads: 190; µA
